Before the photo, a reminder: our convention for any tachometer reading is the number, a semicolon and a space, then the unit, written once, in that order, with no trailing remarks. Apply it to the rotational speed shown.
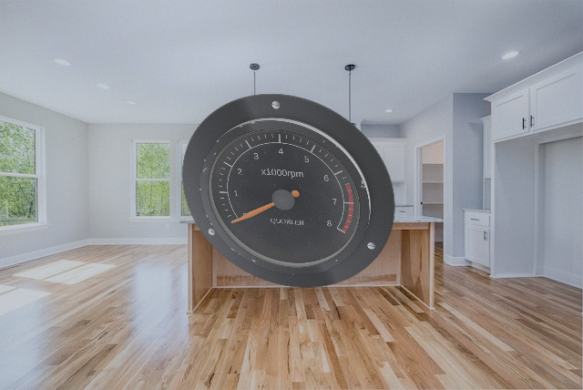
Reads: 0; rpm
